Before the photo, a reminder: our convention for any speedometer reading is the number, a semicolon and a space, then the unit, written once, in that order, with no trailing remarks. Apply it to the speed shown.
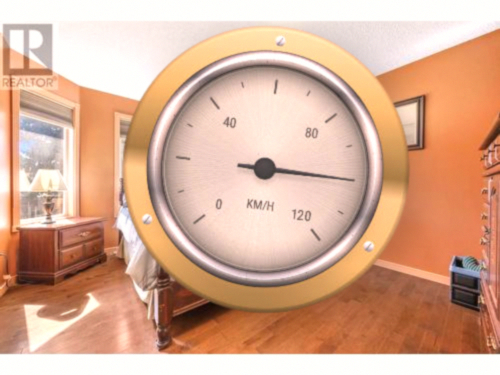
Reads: 100; km/h
